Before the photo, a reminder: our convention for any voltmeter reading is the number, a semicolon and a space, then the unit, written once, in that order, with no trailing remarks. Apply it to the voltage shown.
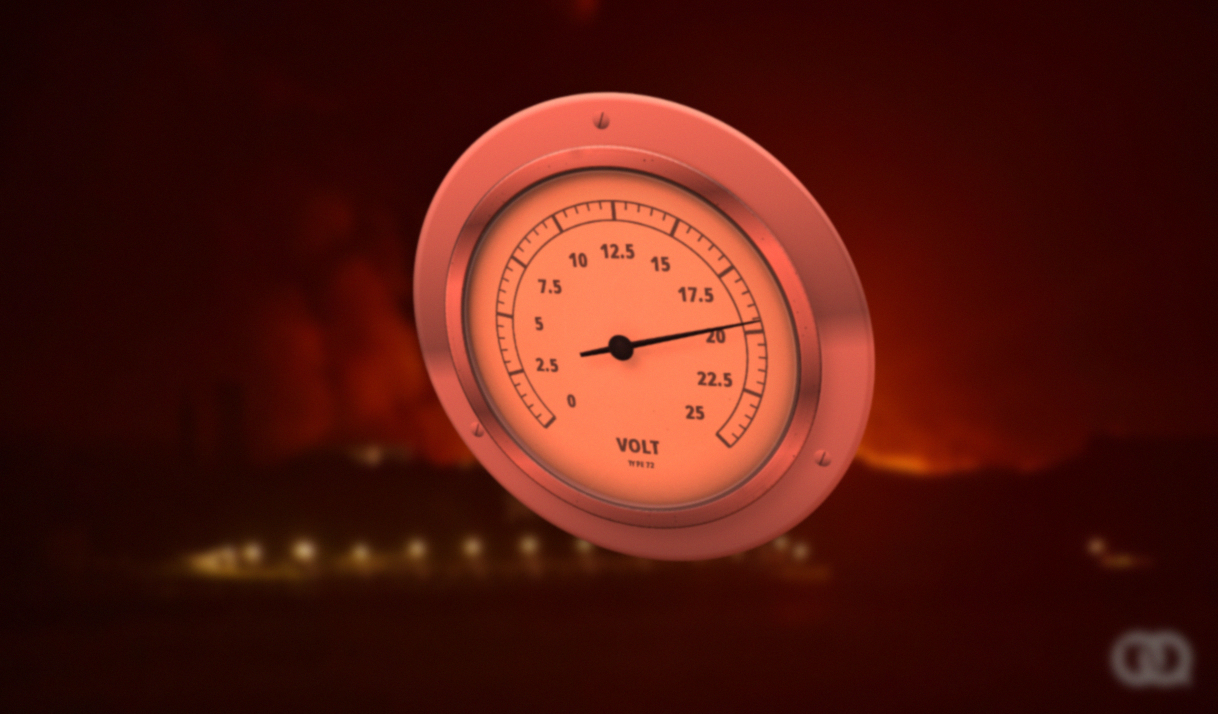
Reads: 19.5; V
